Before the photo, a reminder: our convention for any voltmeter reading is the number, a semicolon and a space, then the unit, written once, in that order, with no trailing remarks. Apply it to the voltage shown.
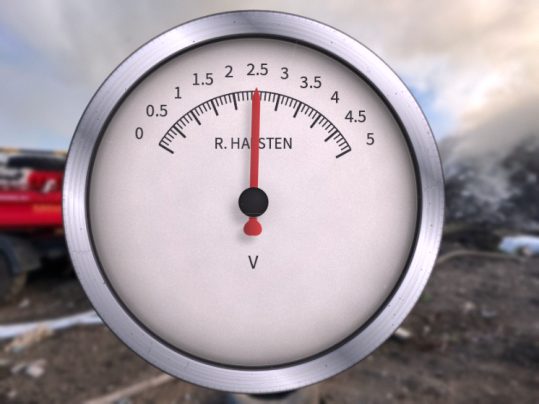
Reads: 2.5; V
